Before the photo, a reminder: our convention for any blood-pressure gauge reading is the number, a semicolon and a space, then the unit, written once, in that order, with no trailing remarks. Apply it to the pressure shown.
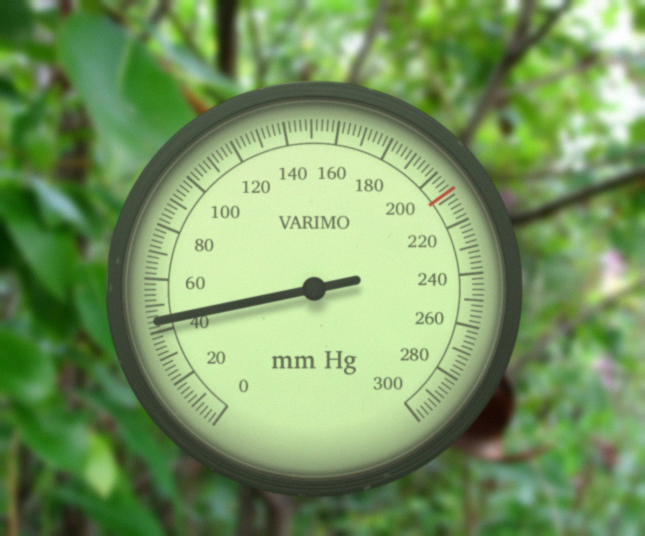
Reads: 44; mmHg
